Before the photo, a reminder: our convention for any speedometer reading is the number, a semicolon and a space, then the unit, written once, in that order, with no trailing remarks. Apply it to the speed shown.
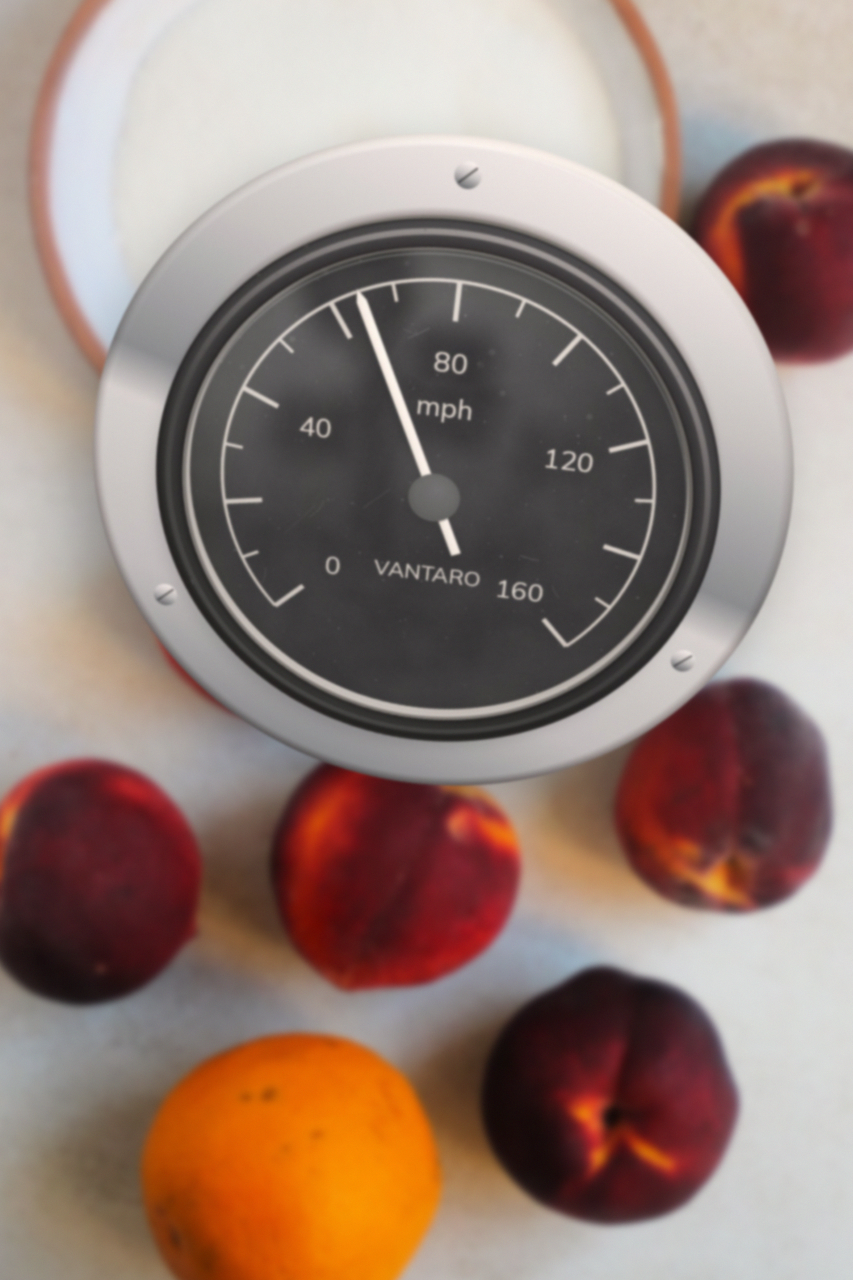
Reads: 65; mph
